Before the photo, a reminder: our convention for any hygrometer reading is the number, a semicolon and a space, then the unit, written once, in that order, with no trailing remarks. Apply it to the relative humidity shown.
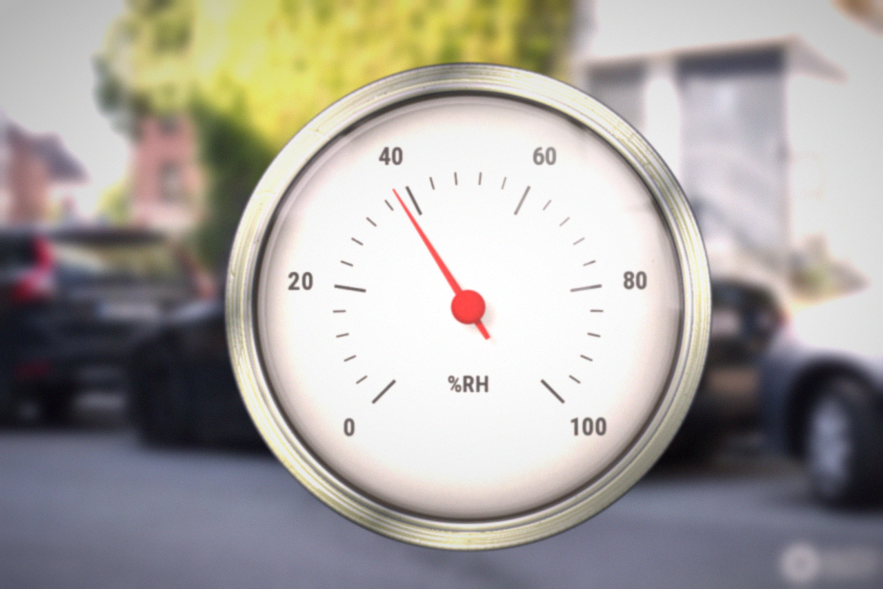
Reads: 38; %
